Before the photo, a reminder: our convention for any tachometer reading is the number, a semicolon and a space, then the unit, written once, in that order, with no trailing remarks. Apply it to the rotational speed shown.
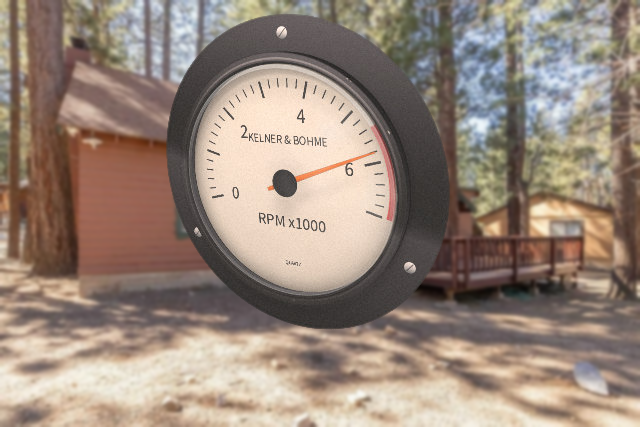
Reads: 5800; rpm
